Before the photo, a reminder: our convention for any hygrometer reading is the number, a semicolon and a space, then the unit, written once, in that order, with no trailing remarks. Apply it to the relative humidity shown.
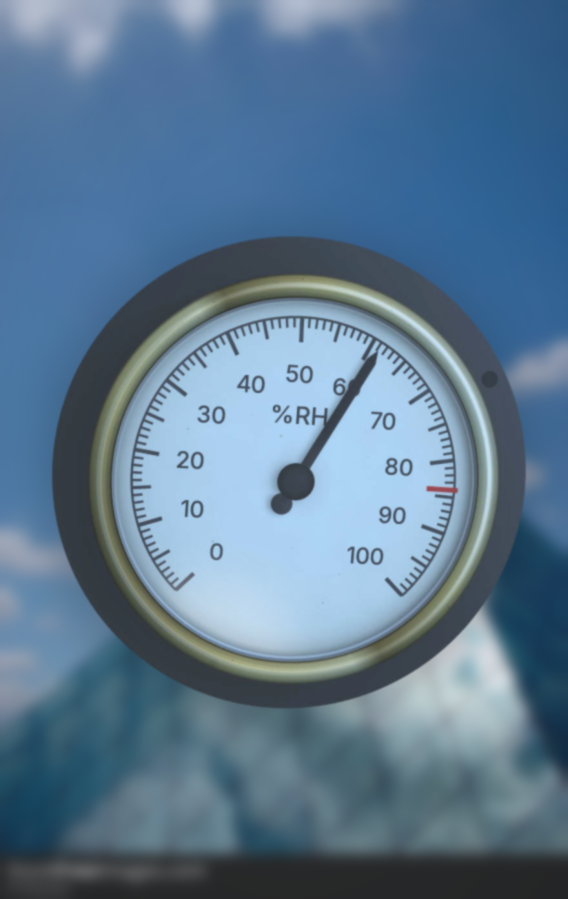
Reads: 61; %
